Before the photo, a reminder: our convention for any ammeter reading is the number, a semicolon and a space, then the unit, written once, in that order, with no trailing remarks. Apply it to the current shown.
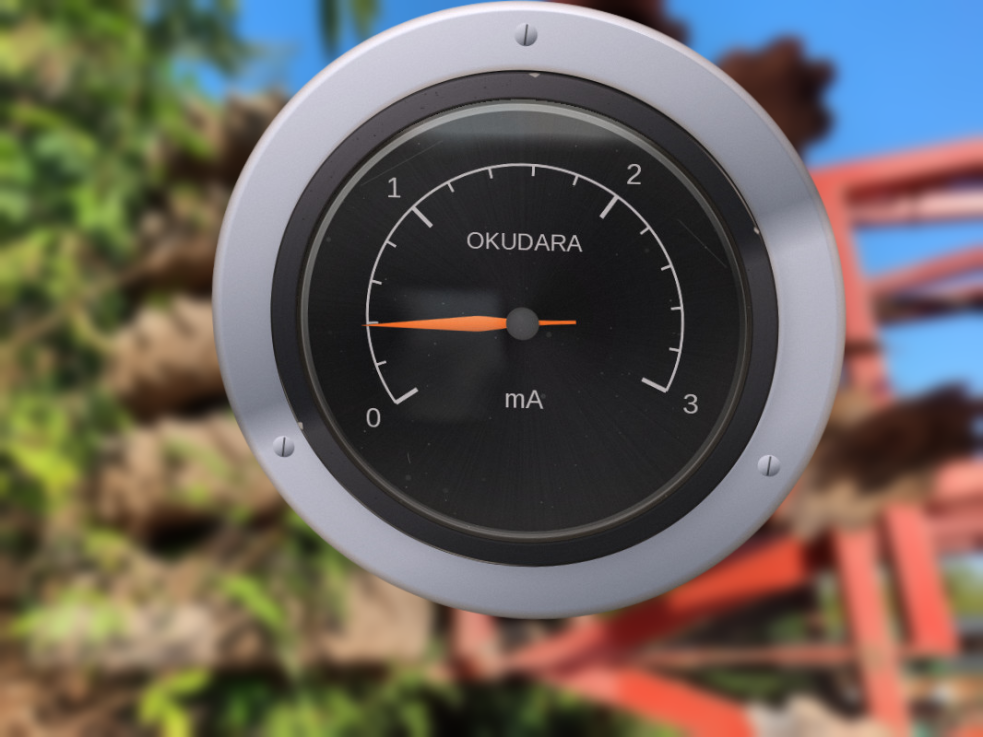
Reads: 0.4; mA
